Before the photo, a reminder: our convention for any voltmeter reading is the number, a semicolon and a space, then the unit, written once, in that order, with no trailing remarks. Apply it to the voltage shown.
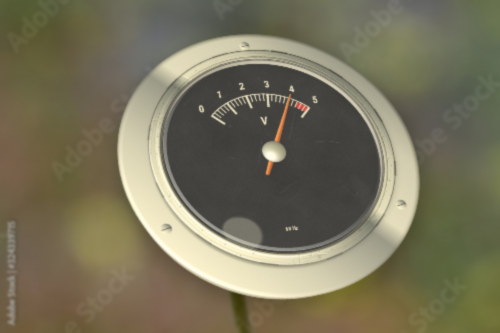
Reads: 4; V
